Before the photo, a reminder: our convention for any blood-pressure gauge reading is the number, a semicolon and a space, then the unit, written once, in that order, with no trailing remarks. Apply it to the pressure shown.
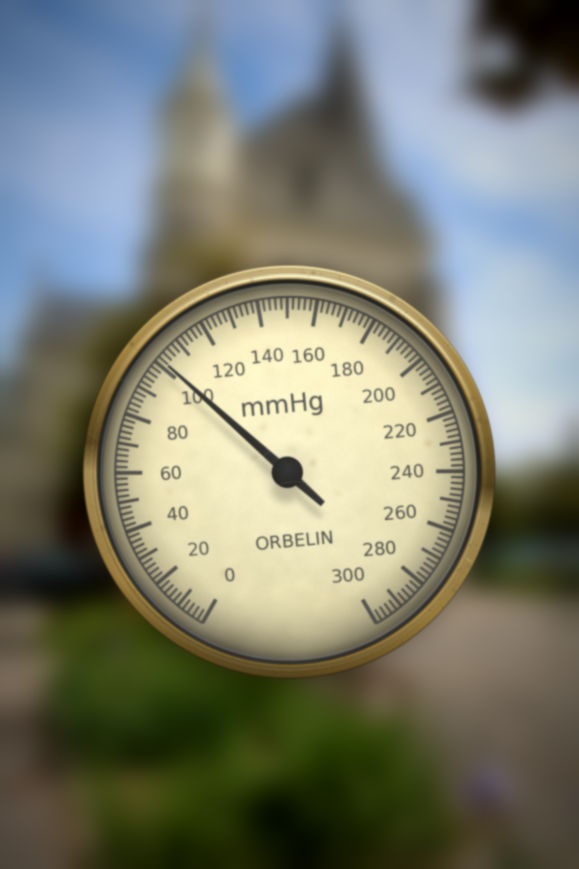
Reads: 102; mmHg
